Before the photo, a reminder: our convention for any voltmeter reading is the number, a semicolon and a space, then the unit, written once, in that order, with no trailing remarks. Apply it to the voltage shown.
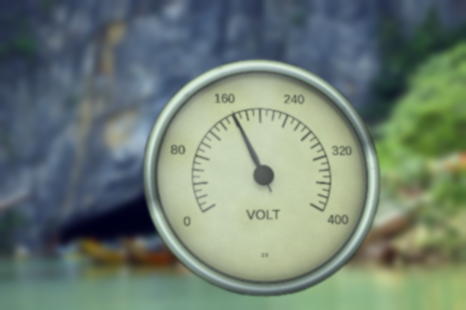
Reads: 160; V
